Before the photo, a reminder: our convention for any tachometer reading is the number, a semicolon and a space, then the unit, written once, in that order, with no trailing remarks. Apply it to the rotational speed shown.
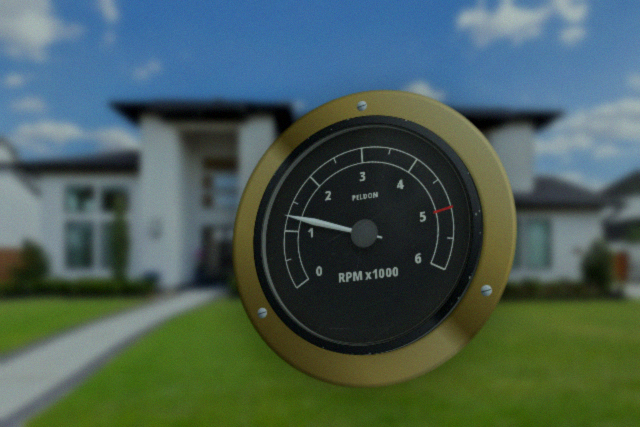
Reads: 1250; rpm
